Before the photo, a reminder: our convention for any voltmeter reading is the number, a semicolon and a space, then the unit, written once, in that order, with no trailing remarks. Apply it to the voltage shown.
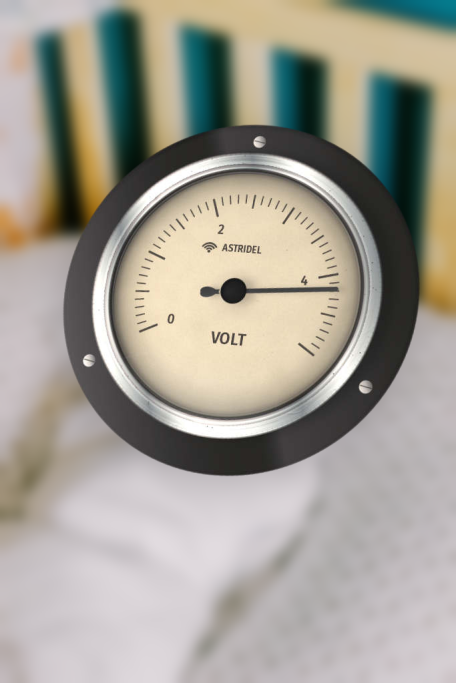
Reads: 4.2; V
